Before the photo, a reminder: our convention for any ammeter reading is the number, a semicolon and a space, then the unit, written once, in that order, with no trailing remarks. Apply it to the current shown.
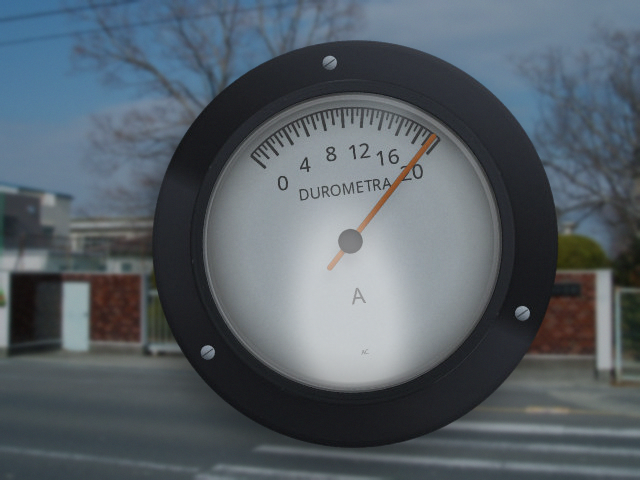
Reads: 19.5; A
